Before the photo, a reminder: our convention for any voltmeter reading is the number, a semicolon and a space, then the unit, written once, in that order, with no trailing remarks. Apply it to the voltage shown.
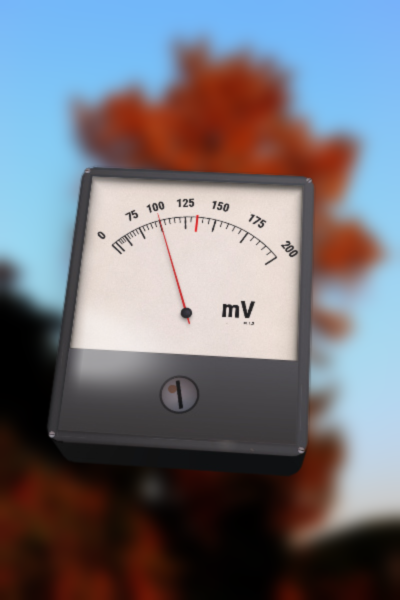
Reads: 100; mV
